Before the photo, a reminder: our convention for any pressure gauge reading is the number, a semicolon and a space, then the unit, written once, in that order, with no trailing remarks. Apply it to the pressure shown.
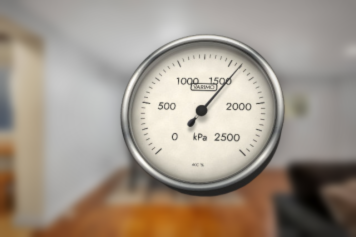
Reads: 1600; kPa
